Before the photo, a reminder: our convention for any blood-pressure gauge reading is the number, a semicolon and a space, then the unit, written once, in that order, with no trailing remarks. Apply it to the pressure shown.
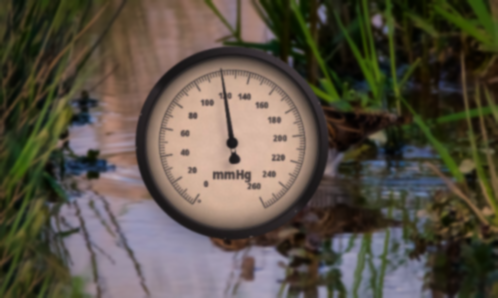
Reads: 120; mmHg
